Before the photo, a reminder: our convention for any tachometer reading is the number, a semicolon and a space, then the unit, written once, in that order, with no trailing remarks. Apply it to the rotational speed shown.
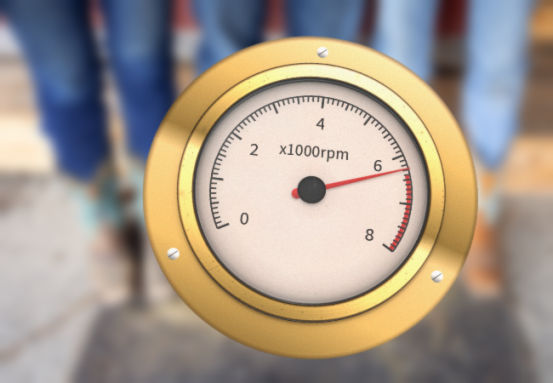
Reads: 6300; rpm
